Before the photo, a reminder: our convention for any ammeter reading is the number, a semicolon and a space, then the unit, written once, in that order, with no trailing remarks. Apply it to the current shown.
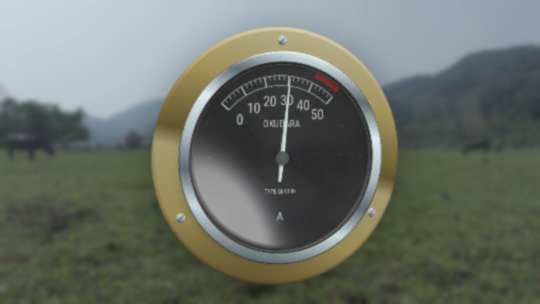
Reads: 30; A
